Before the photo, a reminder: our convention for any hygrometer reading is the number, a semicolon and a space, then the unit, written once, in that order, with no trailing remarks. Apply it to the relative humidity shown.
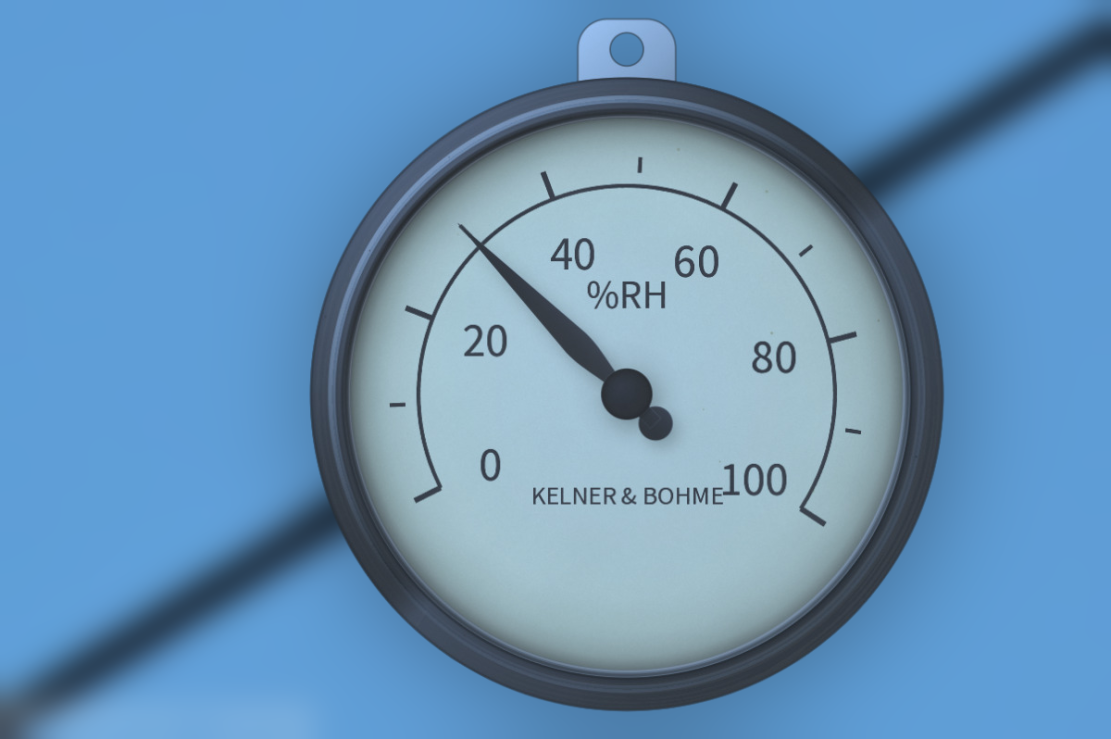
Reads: 30; %
